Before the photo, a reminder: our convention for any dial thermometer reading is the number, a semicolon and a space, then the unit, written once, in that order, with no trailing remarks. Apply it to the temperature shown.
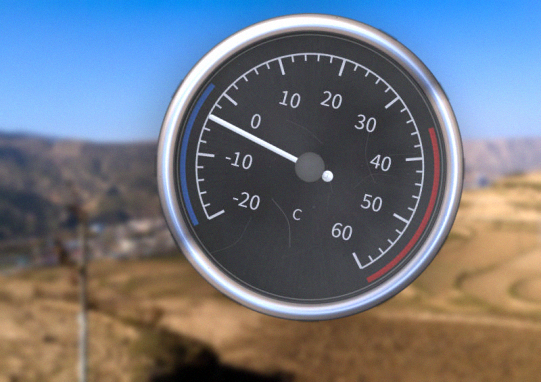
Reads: -4; °C
